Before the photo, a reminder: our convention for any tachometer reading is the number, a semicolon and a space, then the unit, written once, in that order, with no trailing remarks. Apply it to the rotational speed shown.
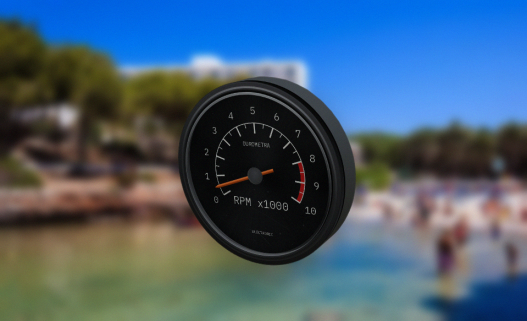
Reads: 500; rpm
